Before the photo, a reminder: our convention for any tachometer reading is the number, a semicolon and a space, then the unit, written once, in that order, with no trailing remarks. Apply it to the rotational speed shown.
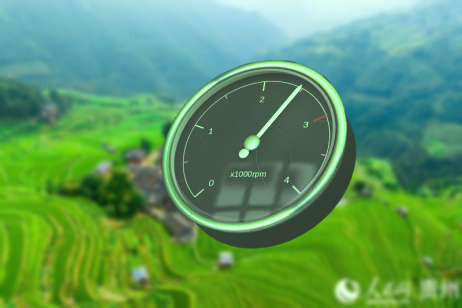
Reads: 2500; rpm
